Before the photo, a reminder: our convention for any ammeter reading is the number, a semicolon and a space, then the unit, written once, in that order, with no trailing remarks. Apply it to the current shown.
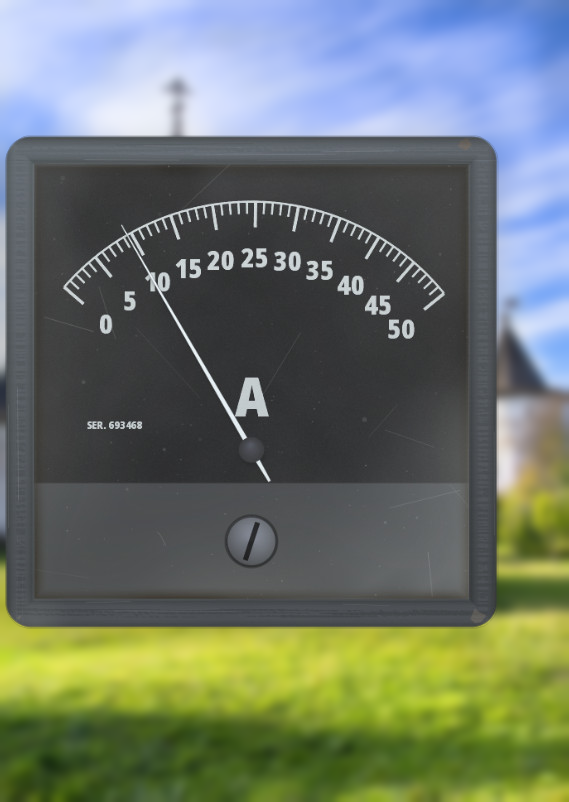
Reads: 9.5; A
